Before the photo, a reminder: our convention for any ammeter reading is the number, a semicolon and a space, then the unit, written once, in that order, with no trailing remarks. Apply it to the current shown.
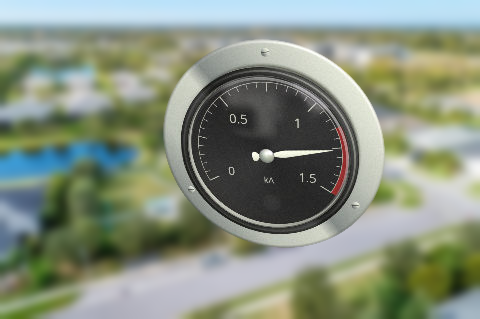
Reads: 1.25; kA
